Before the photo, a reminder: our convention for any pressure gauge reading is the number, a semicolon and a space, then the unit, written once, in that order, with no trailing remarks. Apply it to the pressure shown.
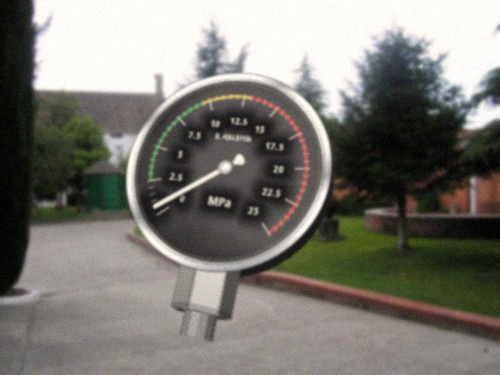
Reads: 0.5; MPa
